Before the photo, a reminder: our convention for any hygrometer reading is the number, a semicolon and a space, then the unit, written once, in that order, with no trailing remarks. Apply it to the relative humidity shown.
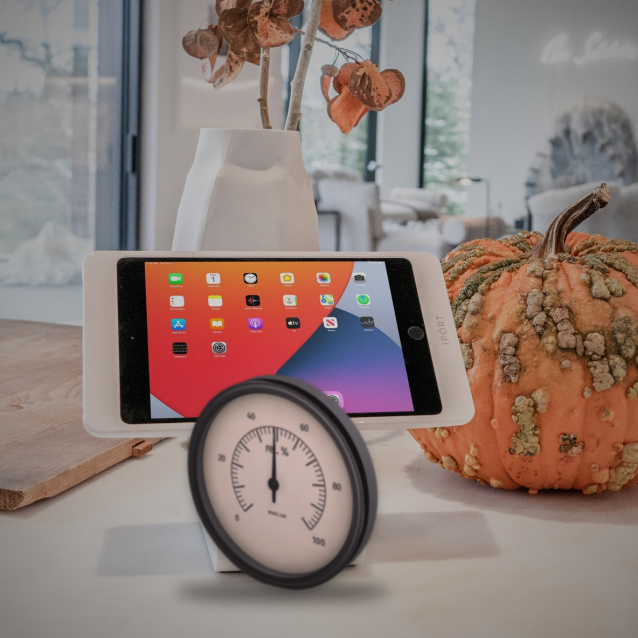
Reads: 50; %
